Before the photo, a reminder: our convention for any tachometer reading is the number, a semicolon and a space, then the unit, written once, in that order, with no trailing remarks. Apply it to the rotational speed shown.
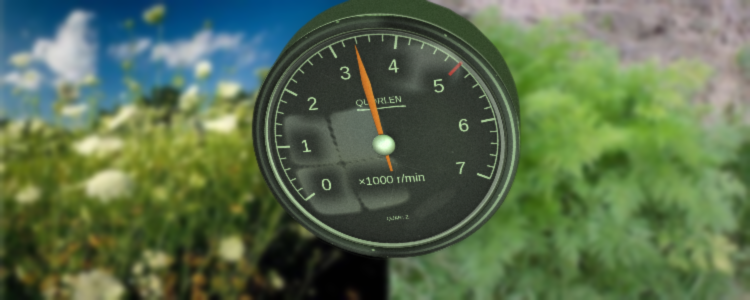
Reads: 3400; rpm
